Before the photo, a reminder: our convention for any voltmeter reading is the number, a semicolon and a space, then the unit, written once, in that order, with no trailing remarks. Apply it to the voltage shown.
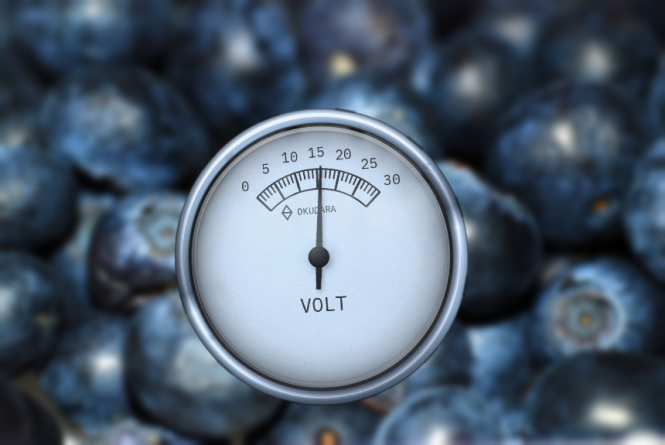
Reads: 16; V
